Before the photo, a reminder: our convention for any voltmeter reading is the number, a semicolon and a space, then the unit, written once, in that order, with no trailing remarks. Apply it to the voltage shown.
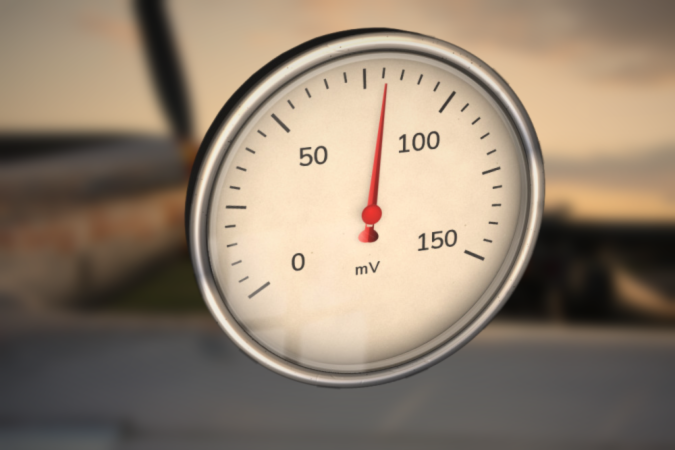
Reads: 80; mV
